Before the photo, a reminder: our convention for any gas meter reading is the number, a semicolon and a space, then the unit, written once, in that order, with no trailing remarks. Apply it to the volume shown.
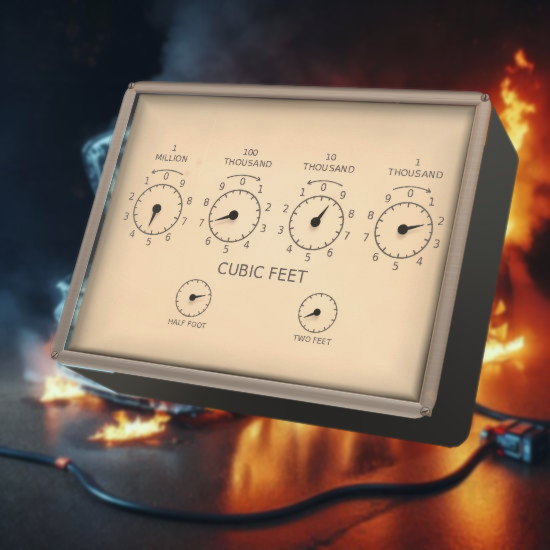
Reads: 469200; ft³
